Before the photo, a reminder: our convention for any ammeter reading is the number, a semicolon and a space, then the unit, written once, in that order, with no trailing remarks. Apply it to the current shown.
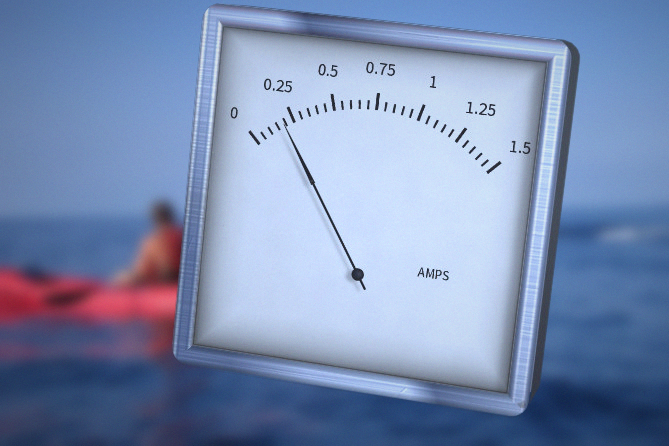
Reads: 0.2; A
